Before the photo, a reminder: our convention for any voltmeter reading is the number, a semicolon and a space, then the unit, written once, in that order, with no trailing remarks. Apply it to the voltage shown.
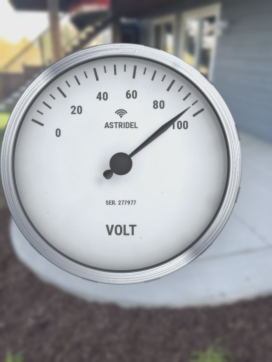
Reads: 95; V
